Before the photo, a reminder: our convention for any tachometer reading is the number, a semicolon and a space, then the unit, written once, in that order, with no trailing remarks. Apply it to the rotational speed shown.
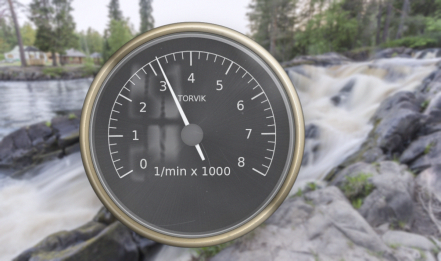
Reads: 3200; rpm
